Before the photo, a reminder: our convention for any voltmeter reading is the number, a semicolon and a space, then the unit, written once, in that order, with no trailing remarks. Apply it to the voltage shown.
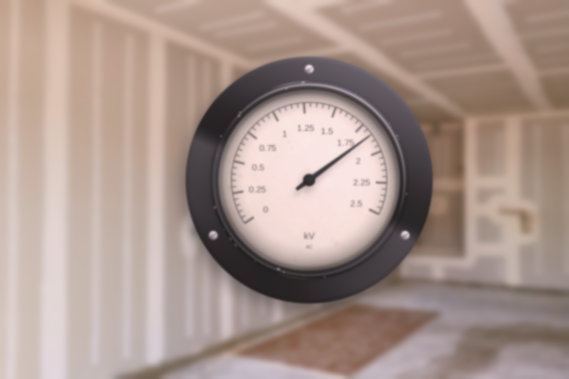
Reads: 1.85; kV
